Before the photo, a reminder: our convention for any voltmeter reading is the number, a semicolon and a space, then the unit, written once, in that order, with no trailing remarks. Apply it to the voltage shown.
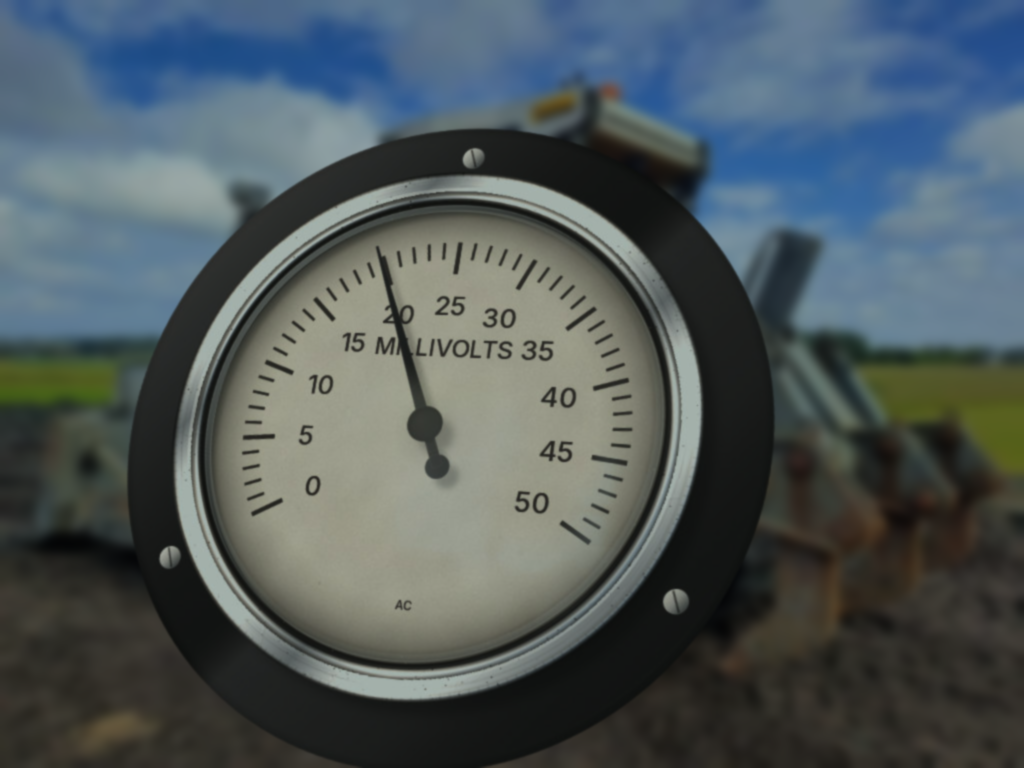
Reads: 20; mV
